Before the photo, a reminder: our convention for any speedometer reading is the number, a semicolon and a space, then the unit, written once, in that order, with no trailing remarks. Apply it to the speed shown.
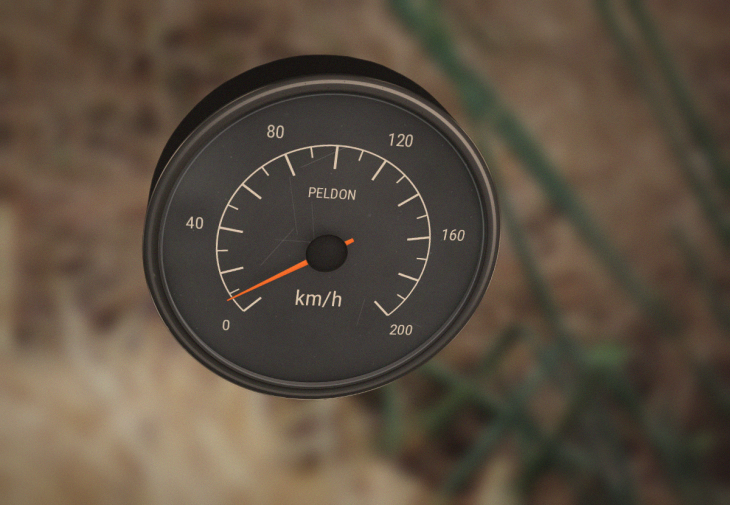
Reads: 10; km/h
